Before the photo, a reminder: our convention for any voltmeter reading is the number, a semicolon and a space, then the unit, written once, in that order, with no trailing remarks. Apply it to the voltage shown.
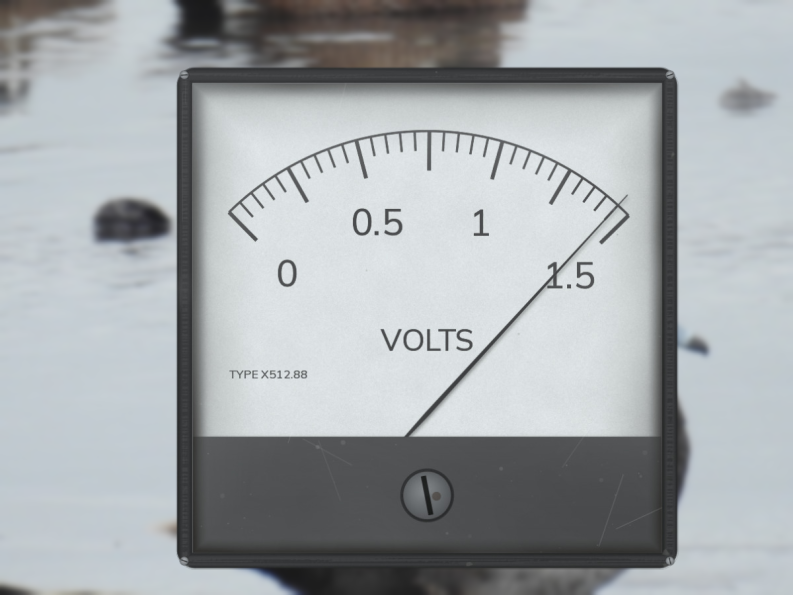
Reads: 1.45; V
